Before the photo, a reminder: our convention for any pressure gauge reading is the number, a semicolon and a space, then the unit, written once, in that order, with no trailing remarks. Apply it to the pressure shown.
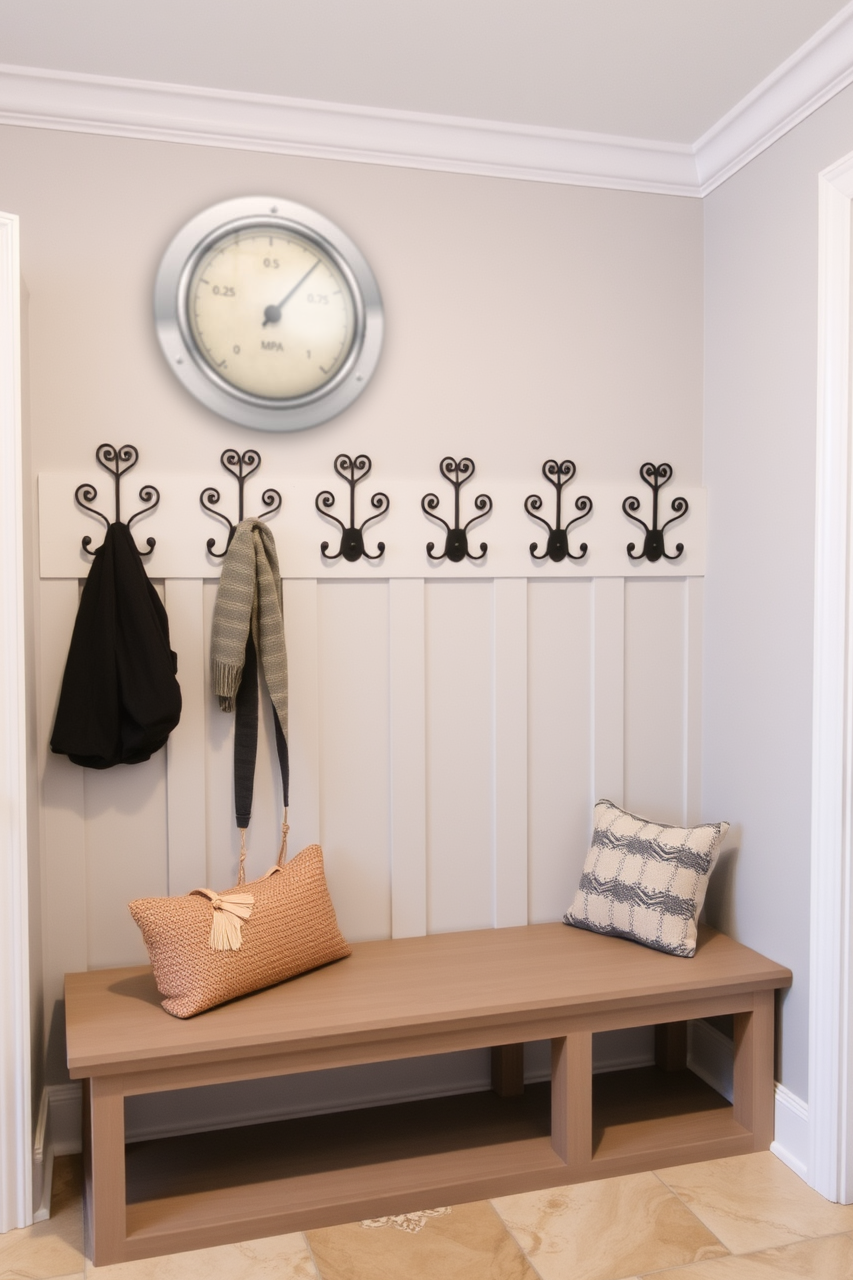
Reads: 0.65; MPa
